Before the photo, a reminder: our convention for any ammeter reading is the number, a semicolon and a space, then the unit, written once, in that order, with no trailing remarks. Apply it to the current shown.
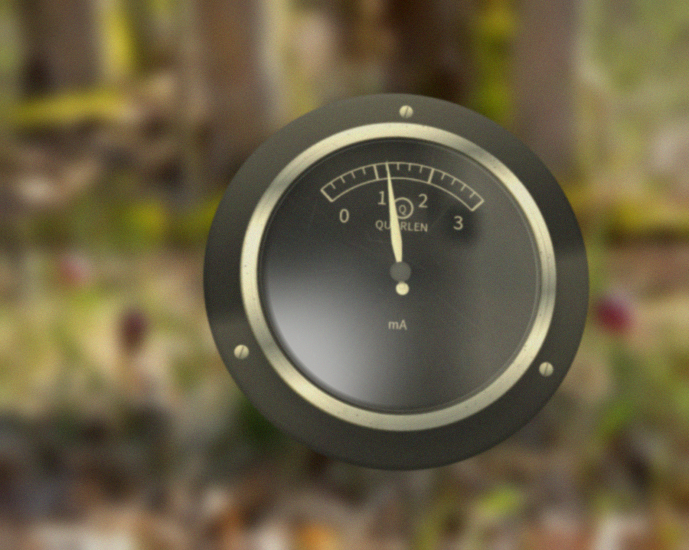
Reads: 1.2; mA
